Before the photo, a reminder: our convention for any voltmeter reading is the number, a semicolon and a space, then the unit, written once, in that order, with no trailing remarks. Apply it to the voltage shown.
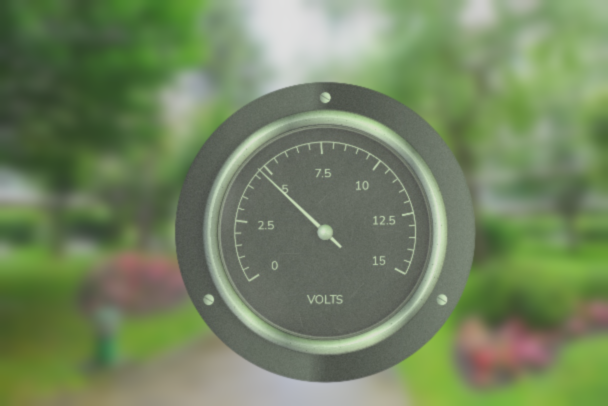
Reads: 4.75; V
